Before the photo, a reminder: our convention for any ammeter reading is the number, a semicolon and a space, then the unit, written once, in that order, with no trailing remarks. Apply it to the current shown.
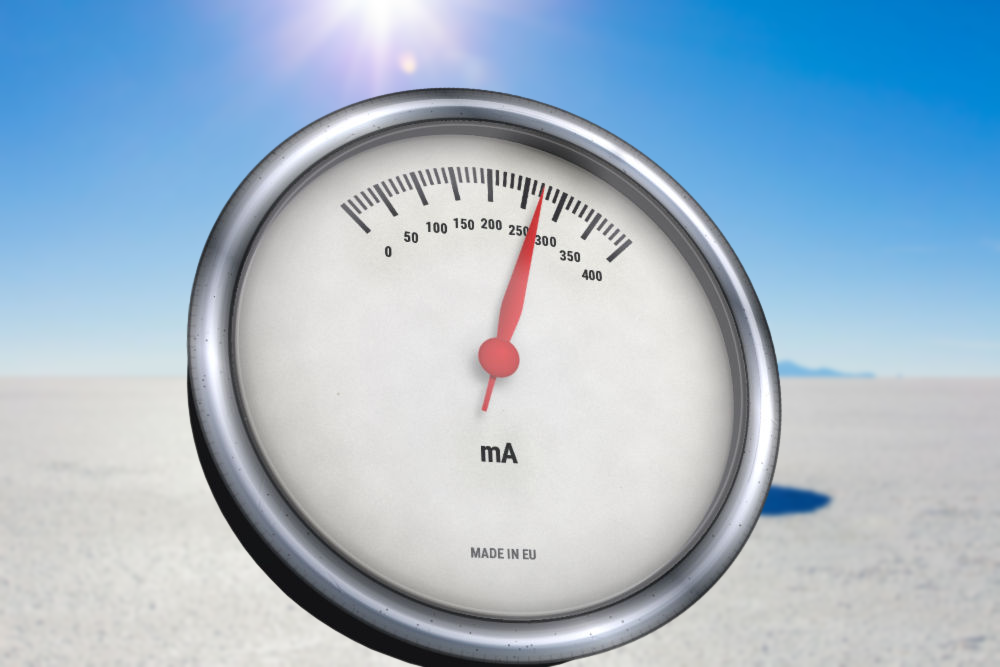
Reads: 270; mA
